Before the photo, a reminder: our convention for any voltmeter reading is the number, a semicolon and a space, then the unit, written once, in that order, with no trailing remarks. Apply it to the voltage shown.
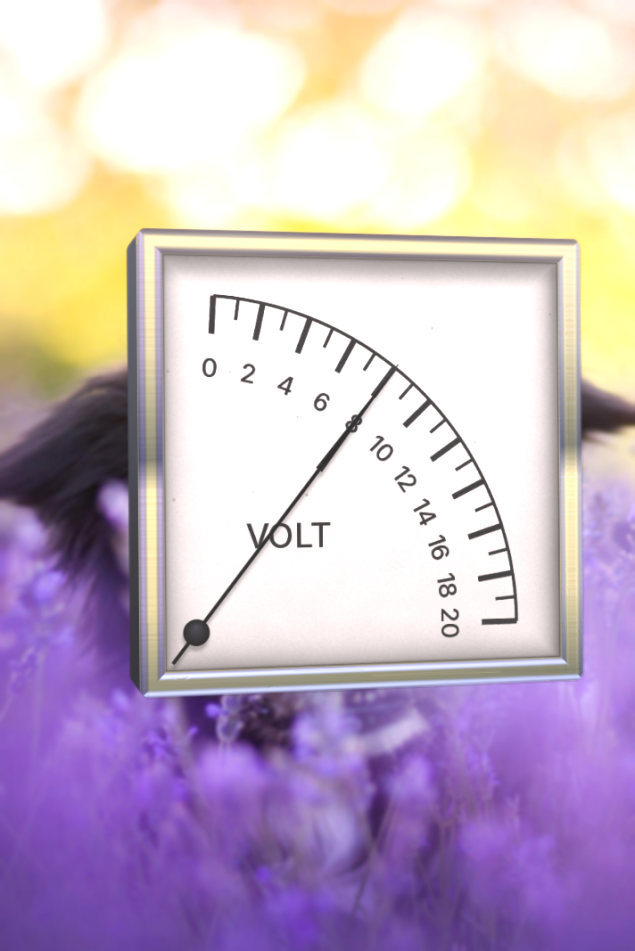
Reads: 8; V
